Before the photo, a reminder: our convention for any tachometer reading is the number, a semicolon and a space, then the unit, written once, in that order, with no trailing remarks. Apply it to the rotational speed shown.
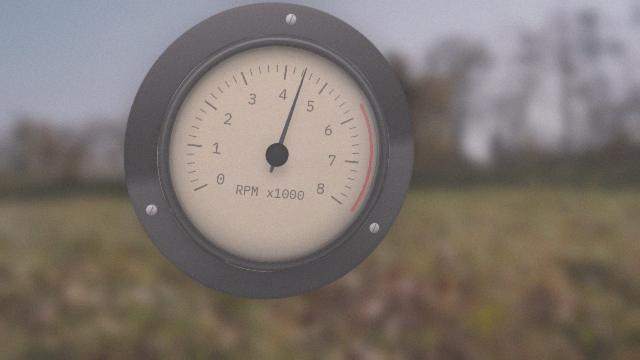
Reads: 4400; rpm
